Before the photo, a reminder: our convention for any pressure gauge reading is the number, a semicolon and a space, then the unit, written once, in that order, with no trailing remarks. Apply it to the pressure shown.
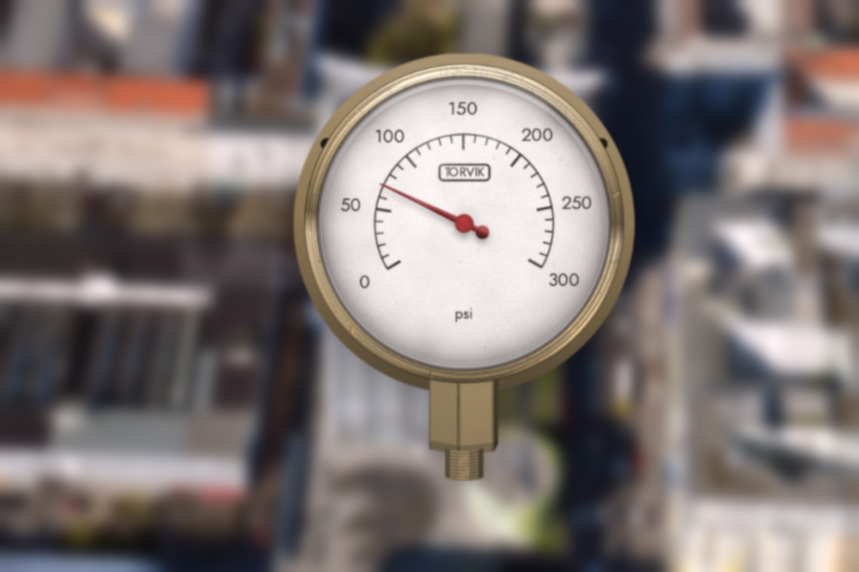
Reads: 70; psi
